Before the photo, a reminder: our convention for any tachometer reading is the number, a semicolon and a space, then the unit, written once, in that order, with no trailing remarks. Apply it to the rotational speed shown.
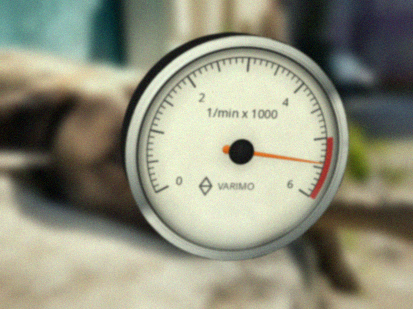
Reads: 5400; rpm
